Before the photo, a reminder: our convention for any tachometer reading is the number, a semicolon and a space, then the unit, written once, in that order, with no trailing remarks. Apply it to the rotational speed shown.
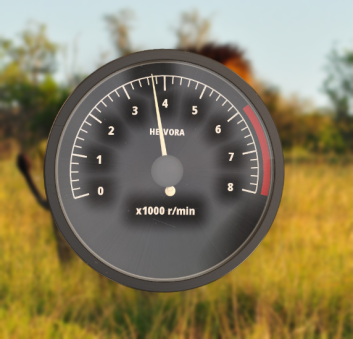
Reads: 3700; rpm
